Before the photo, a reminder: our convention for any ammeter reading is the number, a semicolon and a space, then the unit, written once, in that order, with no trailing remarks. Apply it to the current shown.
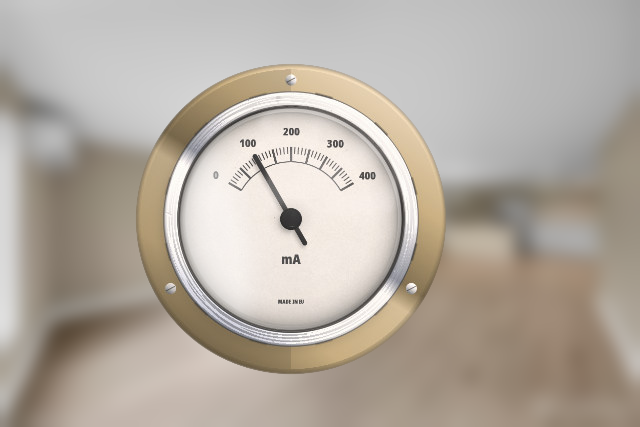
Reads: 100; mA
